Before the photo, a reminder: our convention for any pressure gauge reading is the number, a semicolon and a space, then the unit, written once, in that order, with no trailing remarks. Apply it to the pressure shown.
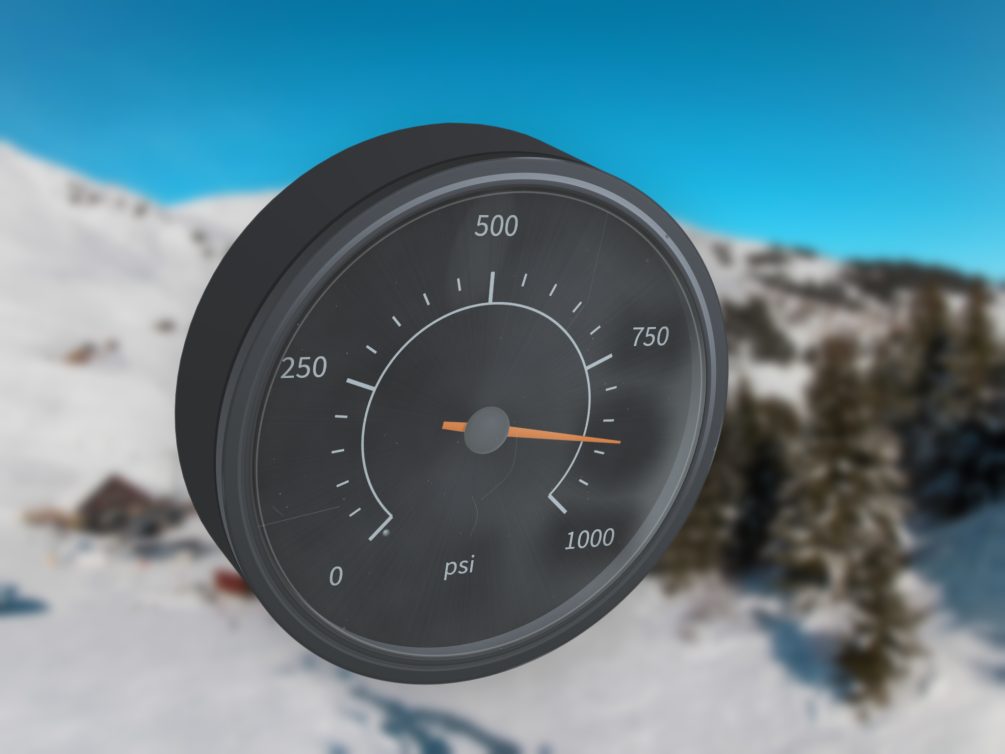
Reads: 875; psi
